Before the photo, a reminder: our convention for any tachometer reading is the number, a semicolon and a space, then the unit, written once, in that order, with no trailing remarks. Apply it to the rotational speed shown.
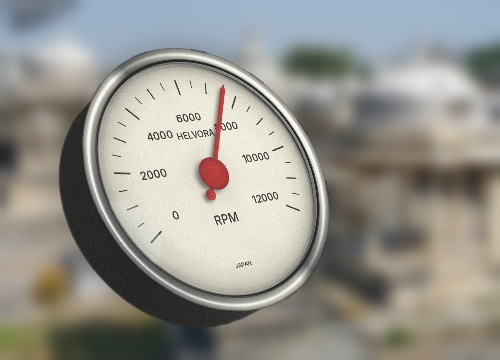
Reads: 7500; rpm
